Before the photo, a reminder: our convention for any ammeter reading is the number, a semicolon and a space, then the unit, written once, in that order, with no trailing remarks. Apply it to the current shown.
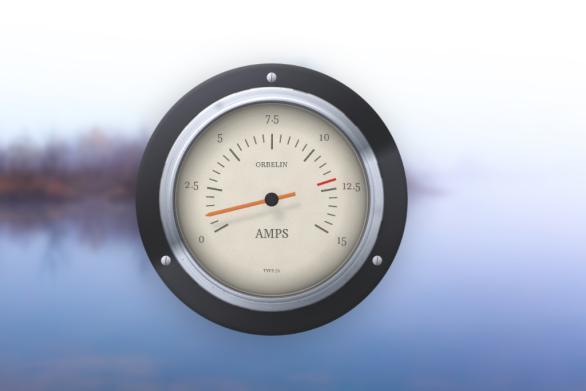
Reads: 1; A
